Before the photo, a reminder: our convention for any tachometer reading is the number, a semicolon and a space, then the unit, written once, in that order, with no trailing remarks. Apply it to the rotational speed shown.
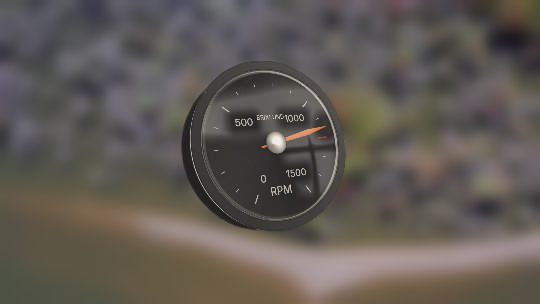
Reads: 1150; rpm
